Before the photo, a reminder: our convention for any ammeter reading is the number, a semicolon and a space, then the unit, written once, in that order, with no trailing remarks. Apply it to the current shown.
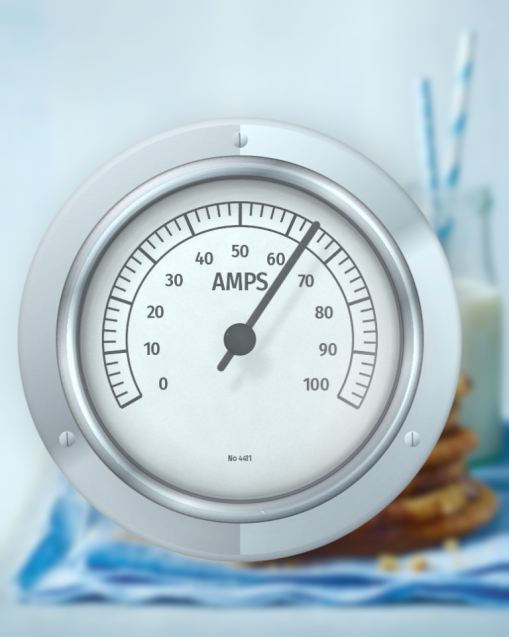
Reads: 64; A
